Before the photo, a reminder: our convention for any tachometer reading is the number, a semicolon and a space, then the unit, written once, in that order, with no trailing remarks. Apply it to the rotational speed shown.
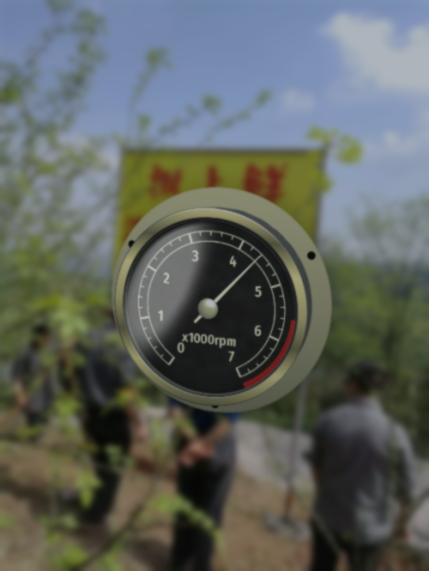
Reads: 4400; rpm
